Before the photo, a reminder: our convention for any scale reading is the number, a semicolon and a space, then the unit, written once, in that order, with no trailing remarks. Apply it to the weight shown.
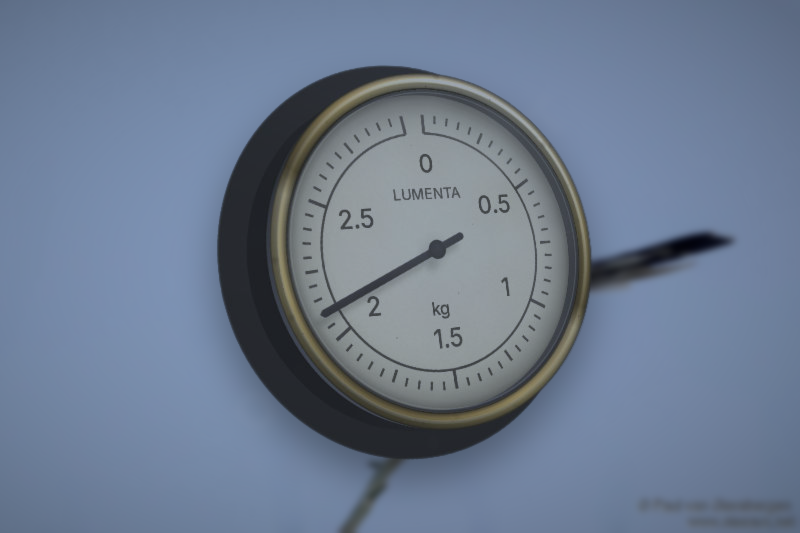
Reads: 2.1; kg
